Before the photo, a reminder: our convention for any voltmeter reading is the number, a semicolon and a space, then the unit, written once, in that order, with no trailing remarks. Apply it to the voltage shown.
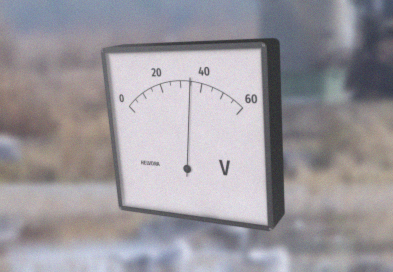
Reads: 35; V
